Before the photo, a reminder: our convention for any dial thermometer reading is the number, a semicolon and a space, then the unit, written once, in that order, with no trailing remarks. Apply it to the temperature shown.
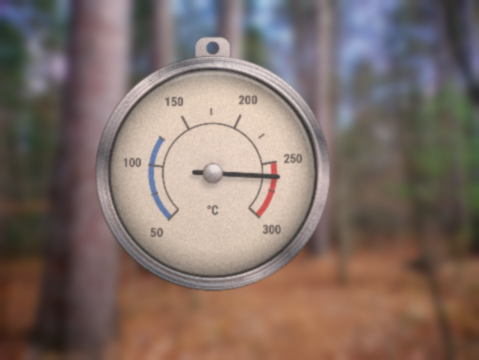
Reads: 262.5; °C
